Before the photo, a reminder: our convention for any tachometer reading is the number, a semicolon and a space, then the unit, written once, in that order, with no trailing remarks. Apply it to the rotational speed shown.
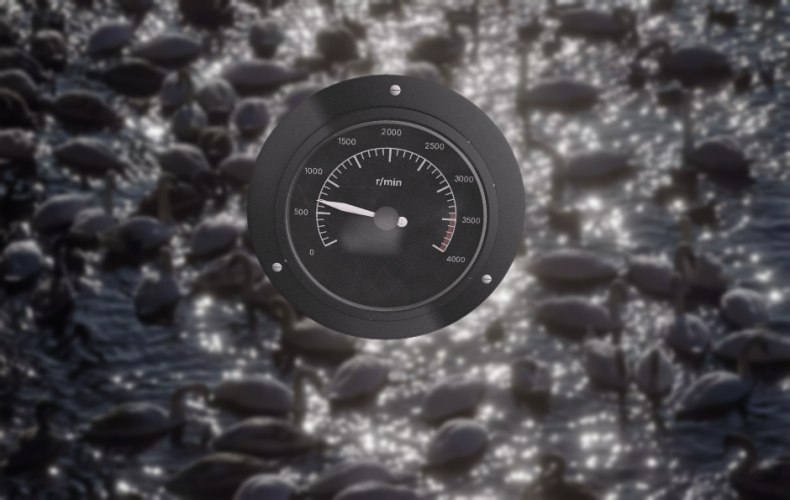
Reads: 700; rpm
